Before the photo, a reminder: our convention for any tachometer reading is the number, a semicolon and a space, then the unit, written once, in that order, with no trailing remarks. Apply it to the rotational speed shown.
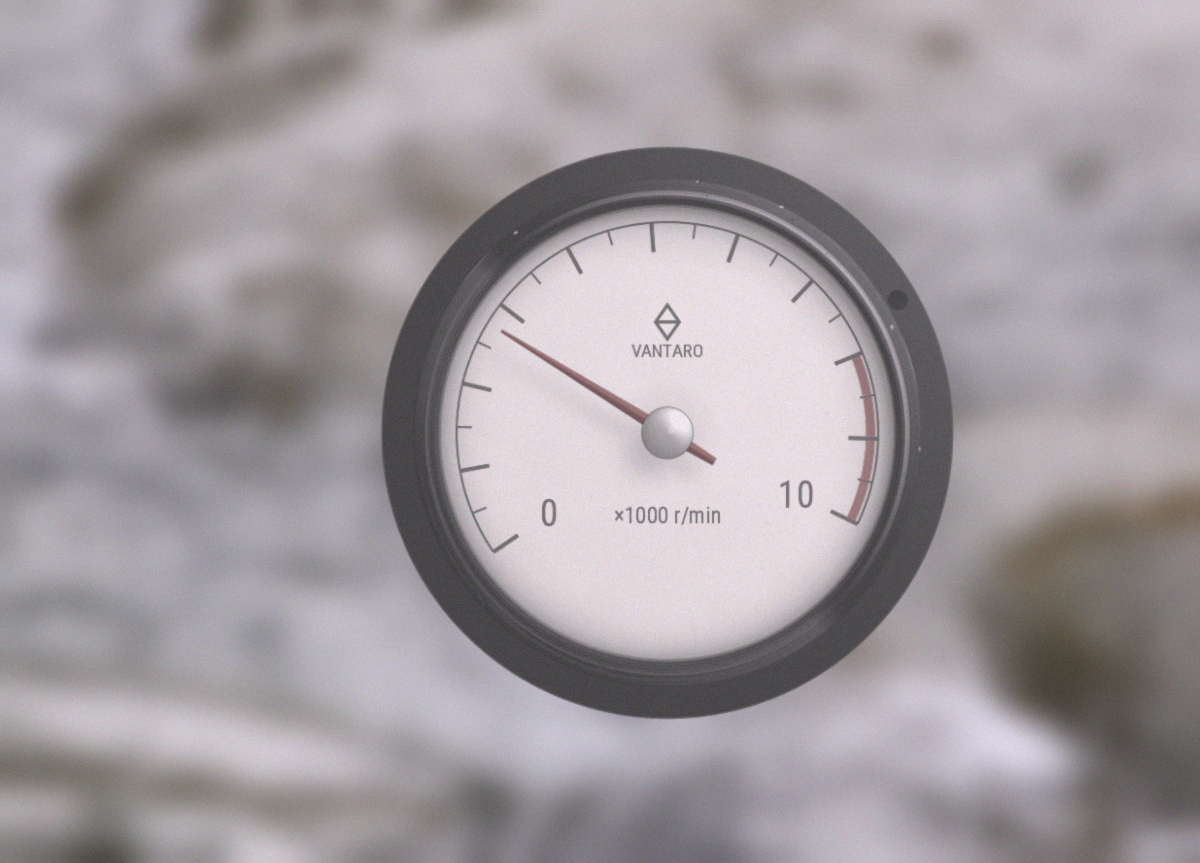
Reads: 2750; rpm
